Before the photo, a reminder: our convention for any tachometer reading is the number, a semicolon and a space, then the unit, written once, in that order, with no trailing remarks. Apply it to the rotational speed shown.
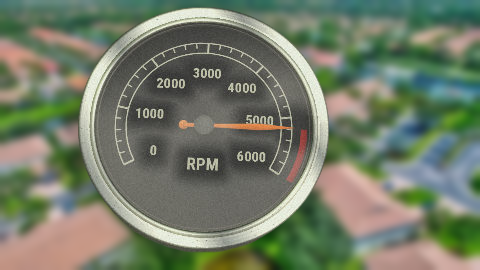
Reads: 5200; rpm
